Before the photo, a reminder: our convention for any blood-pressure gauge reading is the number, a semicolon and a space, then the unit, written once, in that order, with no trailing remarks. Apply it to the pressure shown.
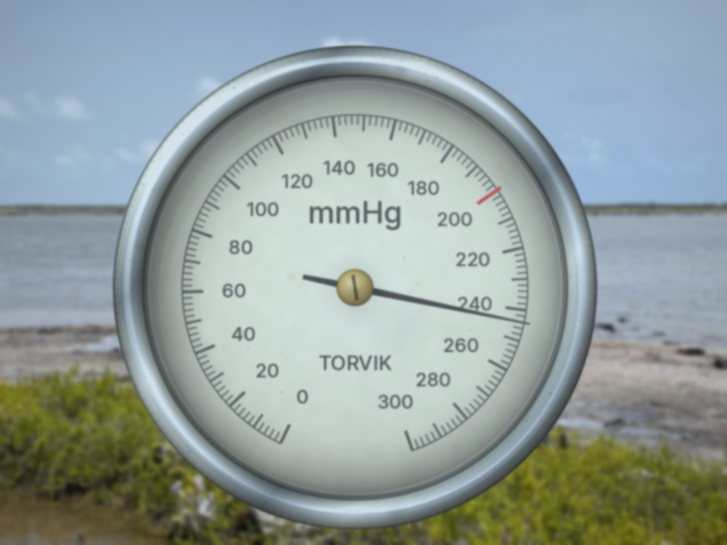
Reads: 244; mmHg
